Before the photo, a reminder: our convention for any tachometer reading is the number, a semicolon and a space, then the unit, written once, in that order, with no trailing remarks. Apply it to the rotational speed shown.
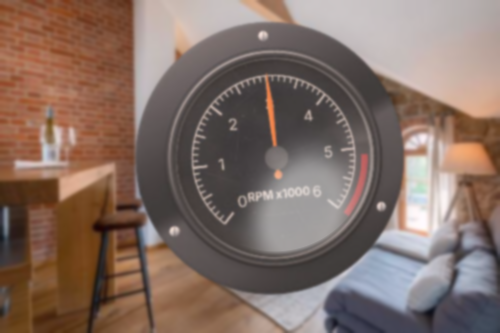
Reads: 3000; rpm
